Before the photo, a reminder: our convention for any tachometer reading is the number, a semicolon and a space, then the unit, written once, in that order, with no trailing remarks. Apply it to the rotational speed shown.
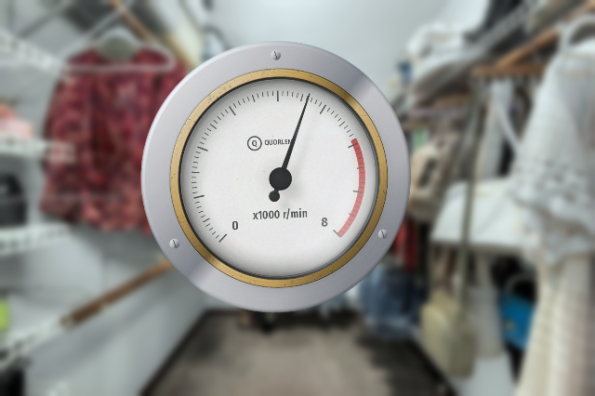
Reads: 4600; rpm
